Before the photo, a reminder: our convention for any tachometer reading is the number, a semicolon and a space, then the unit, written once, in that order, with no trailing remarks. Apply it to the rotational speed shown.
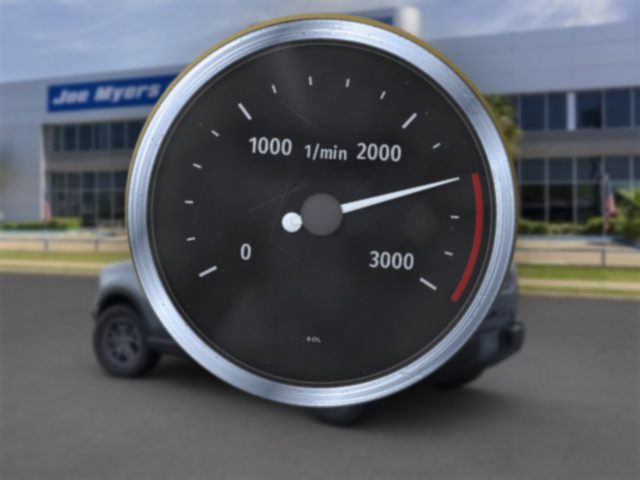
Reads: 2400; rpm
